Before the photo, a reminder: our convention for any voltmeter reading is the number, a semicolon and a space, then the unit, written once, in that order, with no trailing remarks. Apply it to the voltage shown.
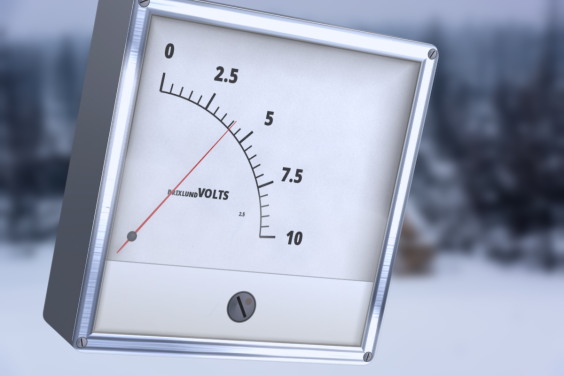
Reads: 4; V
